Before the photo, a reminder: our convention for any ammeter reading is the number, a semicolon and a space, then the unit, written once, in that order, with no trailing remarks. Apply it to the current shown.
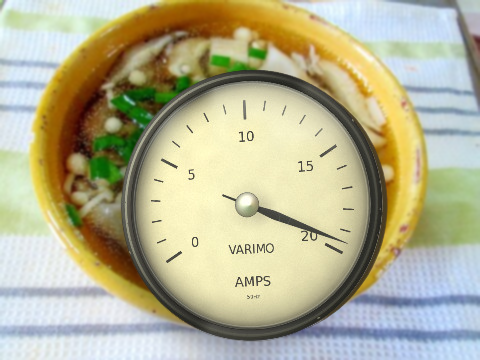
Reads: 19.5; A
